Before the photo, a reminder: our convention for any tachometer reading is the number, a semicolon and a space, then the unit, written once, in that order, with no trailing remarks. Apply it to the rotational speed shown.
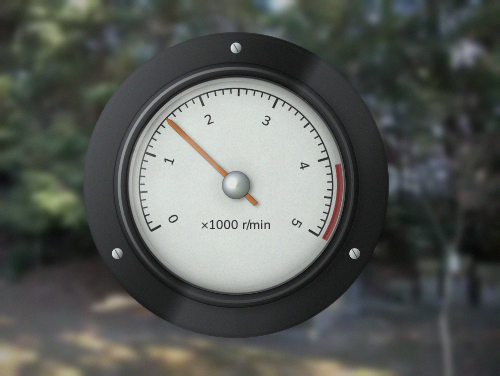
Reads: 1500; rpm
